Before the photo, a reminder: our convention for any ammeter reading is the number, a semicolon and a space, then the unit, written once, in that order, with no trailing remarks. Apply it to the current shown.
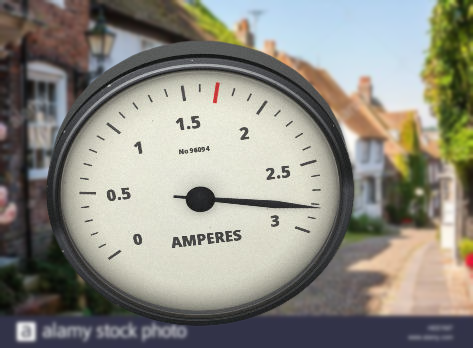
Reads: 2.8; A
